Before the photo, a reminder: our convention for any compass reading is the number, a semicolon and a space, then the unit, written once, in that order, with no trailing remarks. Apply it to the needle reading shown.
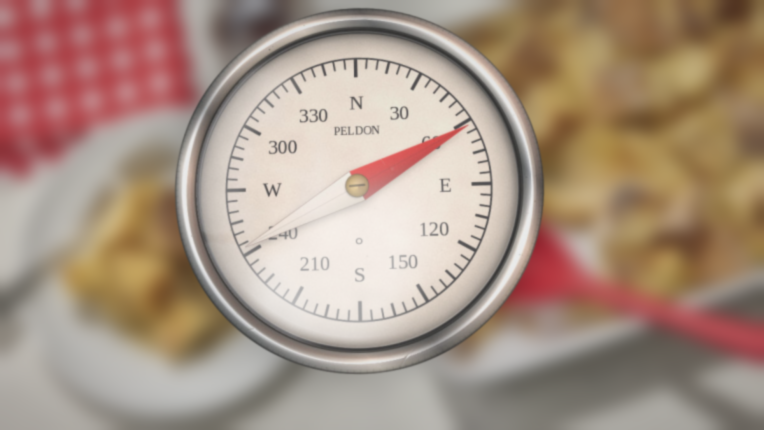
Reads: 62.5; °
